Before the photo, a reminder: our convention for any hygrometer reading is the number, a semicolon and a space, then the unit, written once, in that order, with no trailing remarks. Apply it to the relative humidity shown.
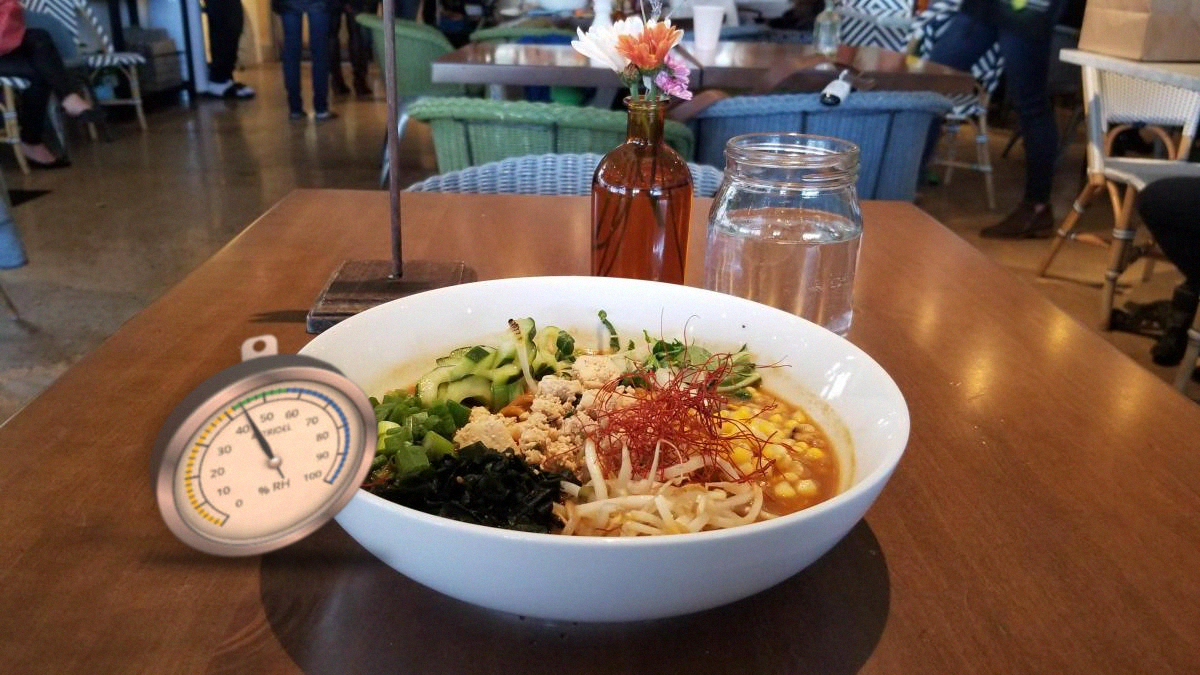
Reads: 44; %
